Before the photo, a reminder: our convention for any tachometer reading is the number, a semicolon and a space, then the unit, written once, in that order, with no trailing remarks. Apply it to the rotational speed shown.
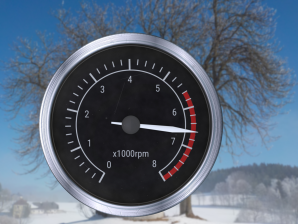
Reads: 6600; rpm
